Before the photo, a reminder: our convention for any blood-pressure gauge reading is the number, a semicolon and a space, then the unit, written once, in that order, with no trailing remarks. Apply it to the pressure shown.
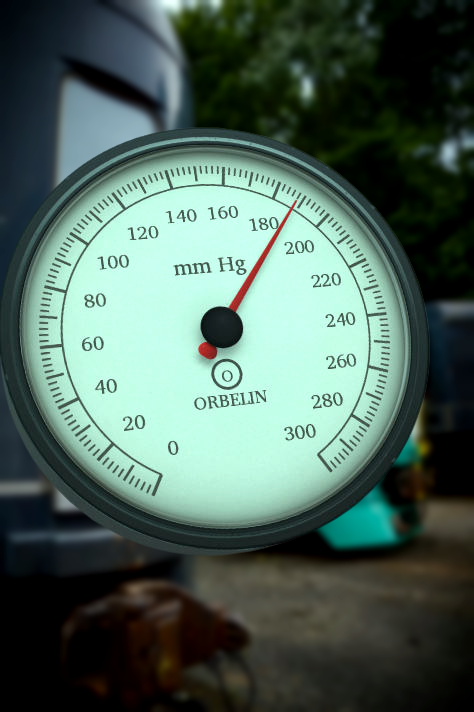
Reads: 188; mmHg
